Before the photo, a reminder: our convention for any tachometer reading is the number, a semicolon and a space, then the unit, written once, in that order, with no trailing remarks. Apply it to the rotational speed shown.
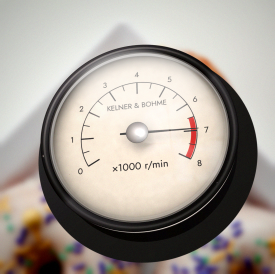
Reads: 7000; rpm
